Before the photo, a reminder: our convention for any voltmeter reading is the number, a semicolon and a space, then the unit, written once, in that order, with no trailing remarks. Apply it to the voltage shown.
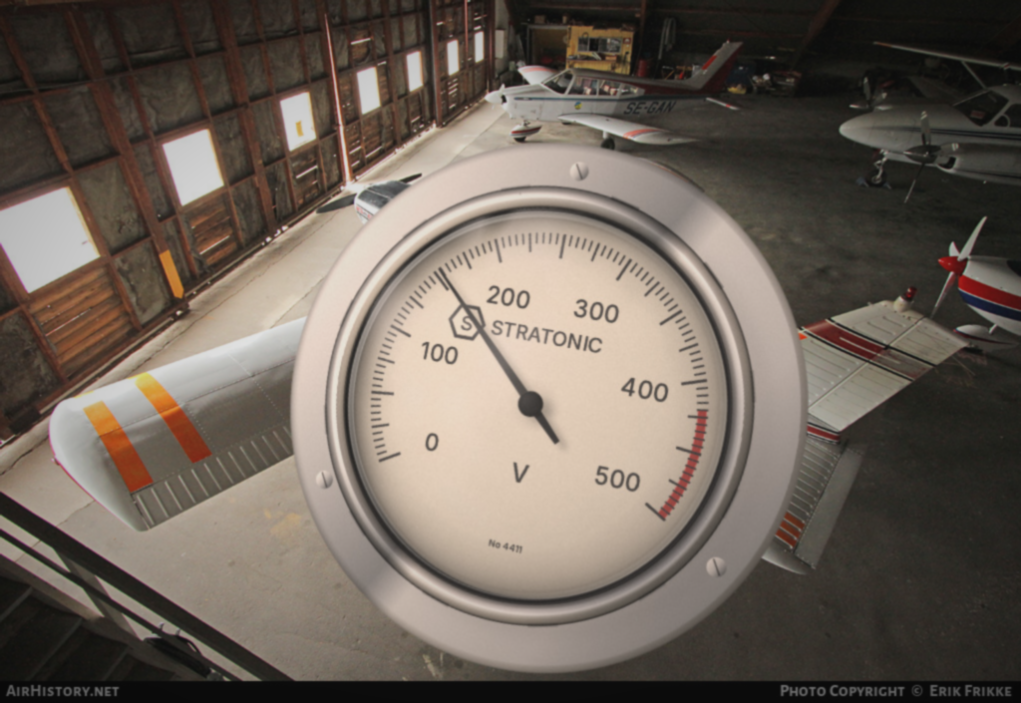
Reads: 155; V
